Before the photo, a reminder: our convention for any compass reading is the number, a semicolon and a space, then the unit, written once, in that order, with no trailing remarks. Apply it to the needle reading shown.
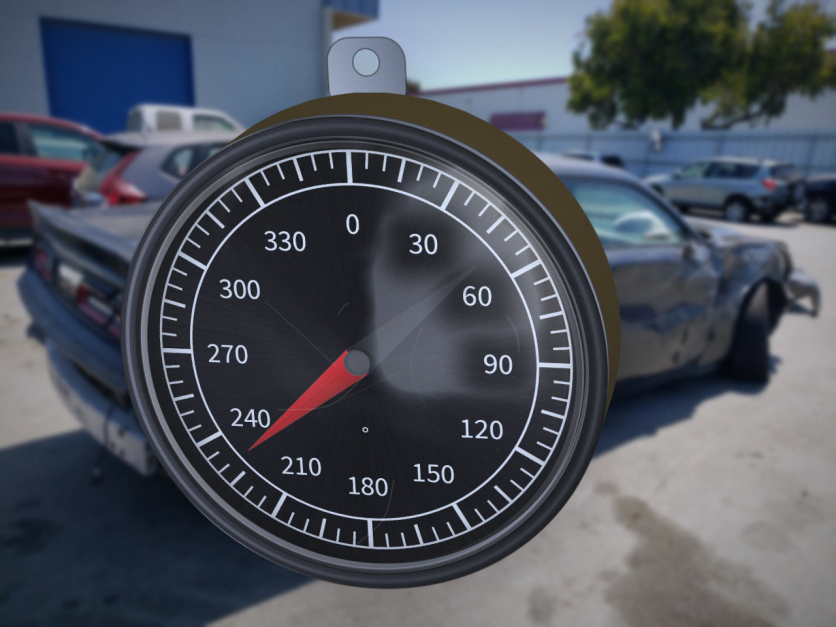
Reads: 230; °
